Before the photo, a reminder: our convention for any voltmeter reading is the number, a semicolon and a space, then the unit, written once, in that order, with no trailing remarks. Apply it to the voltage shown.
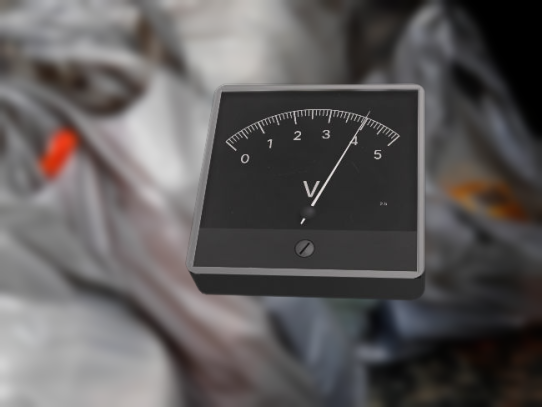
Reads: 4; V
